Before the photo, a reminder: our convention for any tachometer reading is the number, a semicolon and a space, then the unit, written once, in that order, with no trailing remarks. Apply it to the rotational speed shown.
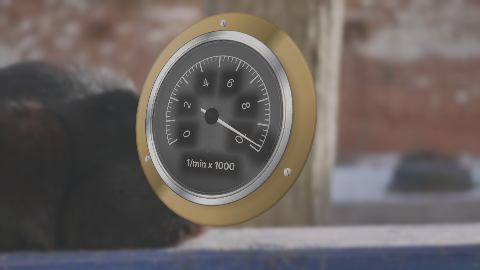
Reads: 9800; rpm
